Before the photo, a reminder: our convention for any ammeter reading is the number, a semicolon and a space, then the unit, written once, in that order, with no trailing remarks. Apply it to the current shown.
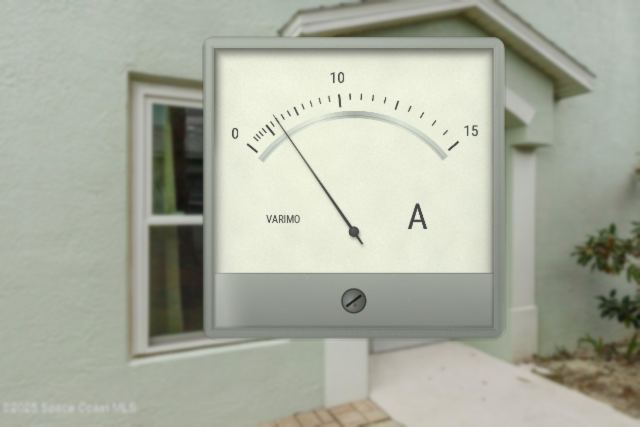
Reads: 6; A
